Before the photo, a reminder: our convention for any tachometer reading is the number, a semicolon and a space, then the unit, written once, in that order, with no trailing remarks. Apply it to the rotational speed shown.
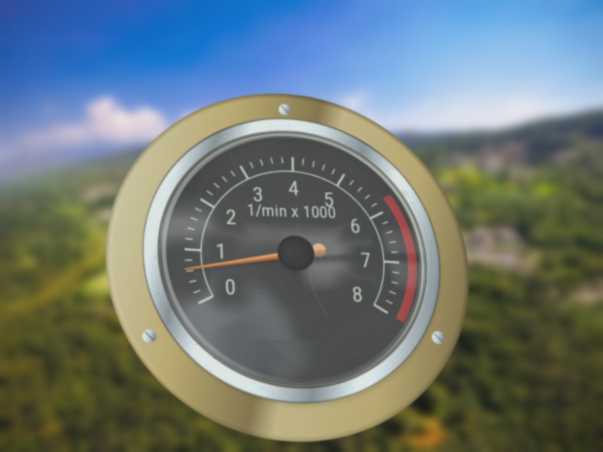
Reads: 600; rpm
